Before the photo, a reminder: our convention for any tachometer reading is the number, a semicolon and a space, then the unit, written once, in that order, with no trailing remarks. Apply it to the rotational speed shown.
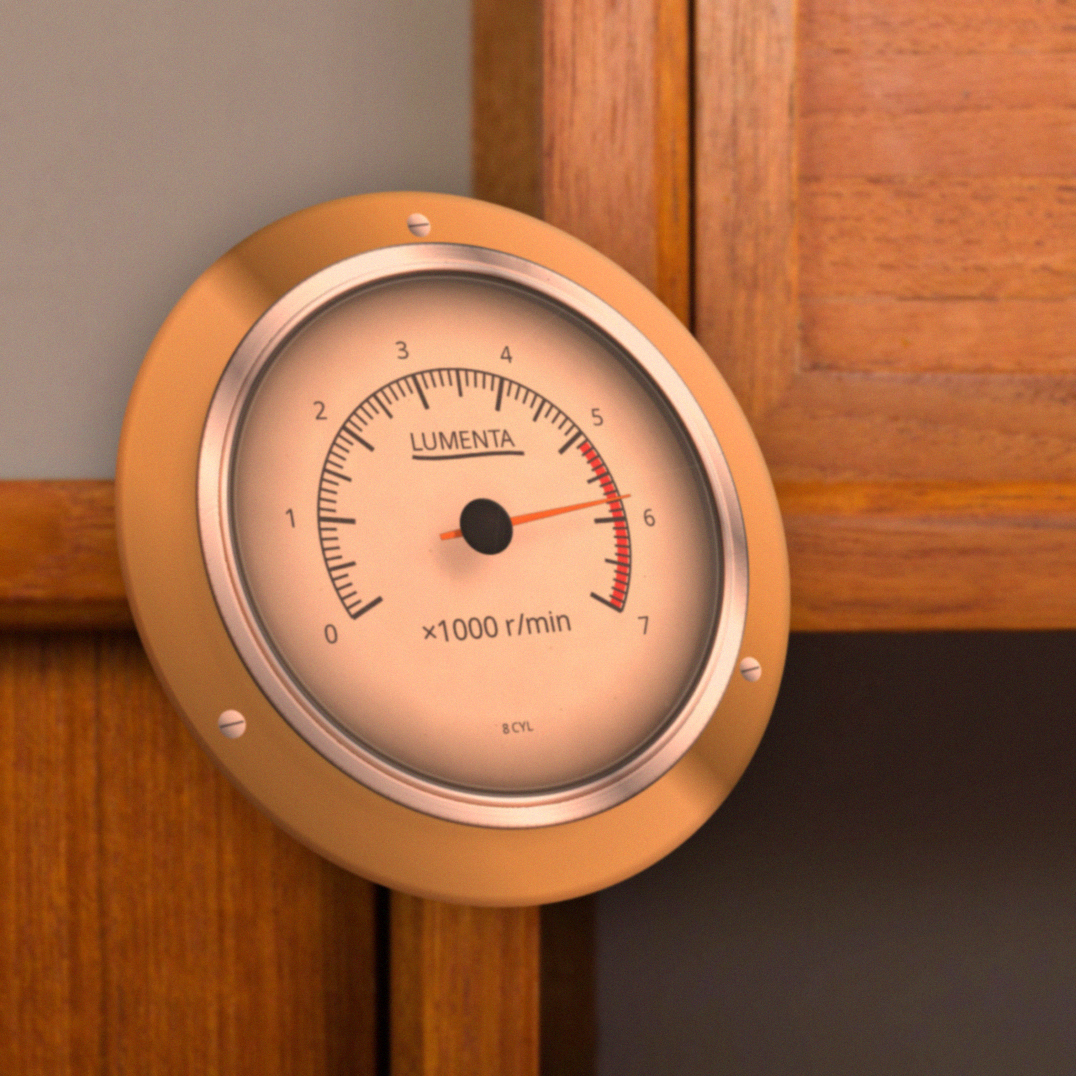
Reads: 5800; rpm
